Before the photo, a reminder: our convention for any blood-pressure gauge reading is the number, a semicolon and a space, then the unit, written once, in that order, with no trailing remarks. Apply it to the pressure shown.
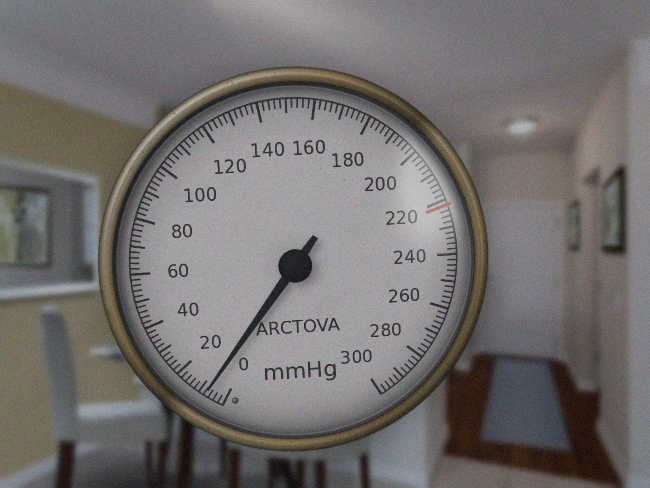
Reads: 8; mmHg
